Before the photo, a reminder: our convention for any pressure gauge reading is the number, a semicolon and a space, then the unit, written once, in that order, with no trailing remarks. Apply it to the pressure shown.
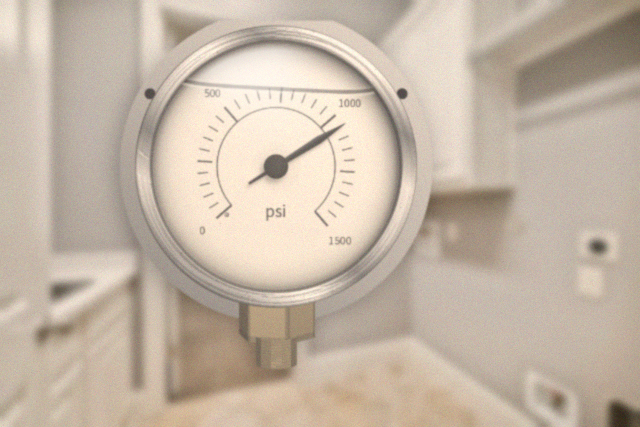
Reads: 1050; psi
